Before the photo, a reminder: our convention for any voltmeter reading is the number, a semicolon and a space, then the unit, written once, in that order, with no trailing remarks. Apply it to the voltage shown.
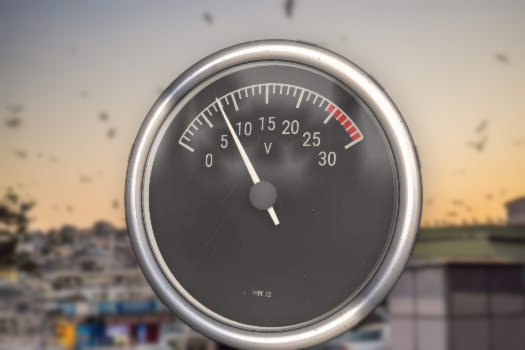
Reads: 8; V
